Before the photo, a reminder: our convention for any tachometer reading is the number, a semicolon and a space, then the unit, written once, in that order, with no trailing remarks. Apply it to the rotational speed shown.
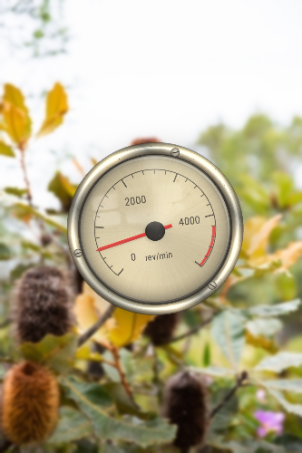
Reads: 600; rpm
